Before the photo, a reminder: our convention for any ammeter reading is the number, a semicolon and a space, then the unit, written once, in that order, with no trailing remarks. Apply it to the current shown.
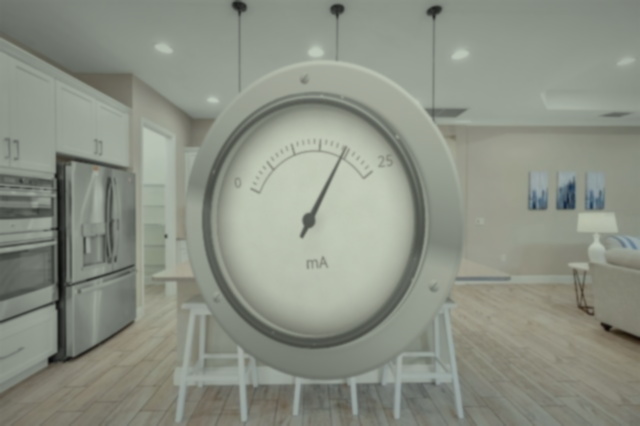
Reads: 20; mA
